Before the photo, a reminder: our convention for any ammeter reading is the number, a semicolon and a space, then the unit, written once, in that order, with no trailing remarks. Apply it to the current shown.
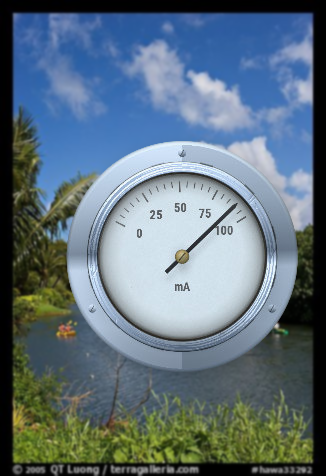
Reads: 90; mA
